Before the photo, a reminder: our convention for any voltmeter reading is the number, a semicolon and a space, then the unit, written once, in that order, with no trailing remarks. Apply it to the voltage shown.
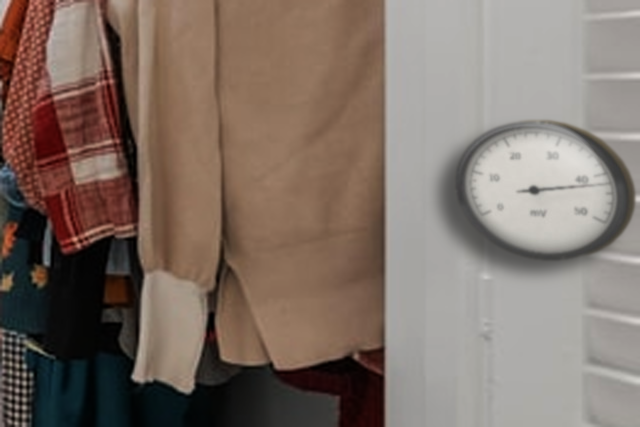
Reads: 42; mV
